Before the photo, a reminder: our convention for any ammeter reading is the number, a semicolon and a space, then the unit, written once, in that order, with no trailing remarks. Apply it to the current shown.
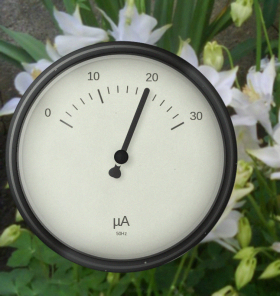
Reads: 20; µA
